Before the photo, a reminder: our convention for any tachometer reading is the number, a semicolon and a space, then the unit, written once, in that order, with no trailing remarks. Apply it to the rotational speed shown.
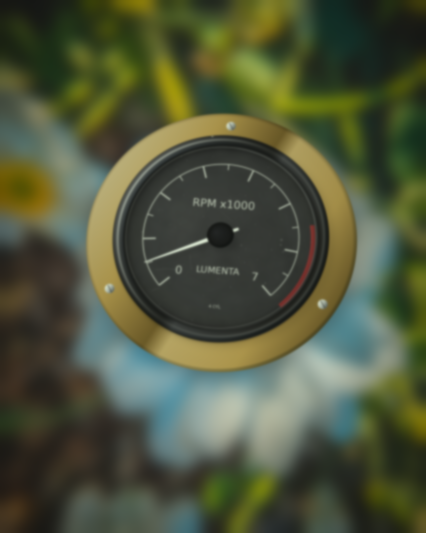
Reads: 500; rpm
